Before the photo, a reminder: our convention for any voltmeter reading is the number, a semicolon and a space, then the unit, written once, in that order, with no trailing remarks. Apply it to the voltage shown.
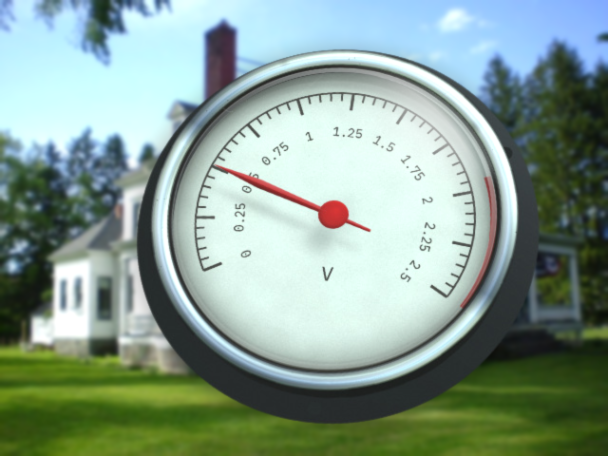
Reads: 0.5; V
